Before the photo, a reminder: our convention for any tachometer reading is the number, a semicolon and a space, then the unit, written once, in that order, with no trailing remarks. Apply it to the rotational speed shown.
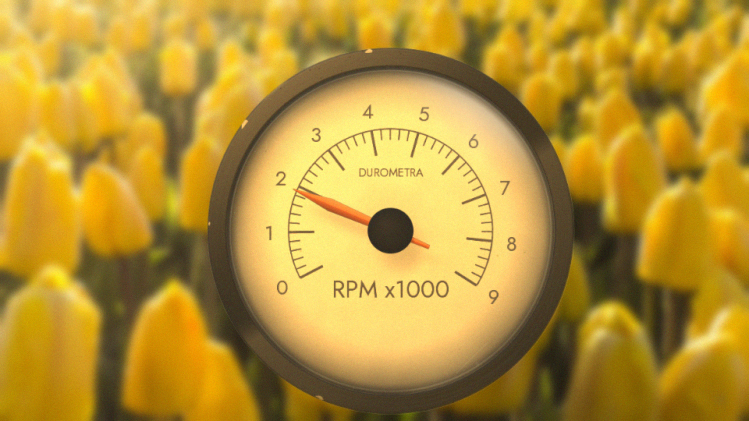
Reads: 1900; rpm
